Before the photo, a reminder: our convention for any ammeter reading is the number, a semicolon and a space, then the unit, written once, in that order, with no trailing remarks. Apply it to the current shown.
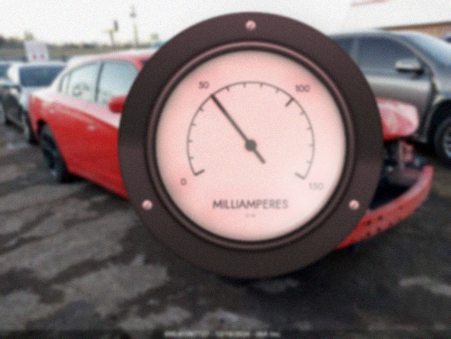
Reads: 50; mA
